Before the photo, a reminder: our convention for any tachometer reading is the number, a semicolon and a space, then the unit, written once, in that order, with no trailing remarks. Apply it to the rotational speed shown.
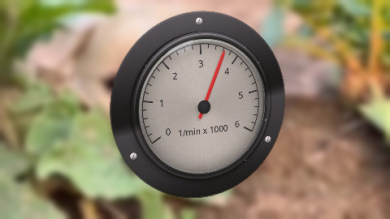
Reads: 3600; rpm
